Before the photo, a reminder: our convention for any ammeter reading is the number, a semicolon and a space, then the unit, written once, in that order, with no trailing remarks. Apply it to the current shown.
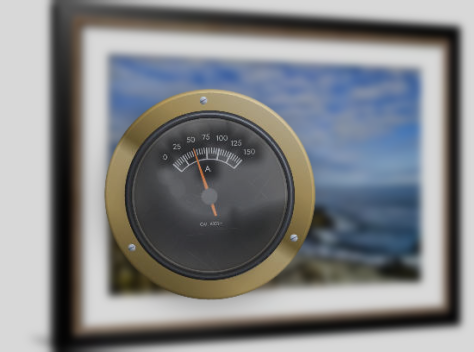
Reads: 50; A
